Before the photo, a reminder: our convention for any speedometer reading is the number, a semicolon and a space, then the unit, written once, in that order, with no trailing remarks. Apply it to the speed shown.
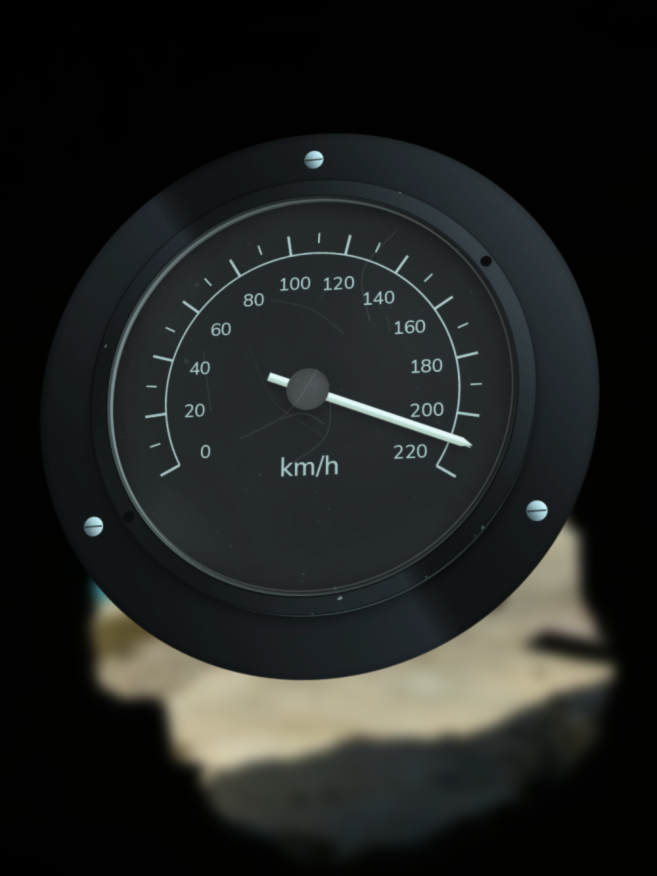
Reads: 210; km/h
